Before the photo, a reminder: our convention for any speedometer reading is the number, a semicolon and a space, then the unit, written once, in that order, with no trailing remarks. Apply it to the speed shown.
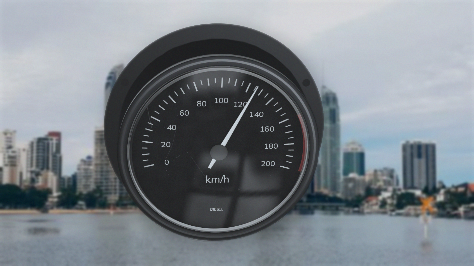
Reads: 125; km/h
